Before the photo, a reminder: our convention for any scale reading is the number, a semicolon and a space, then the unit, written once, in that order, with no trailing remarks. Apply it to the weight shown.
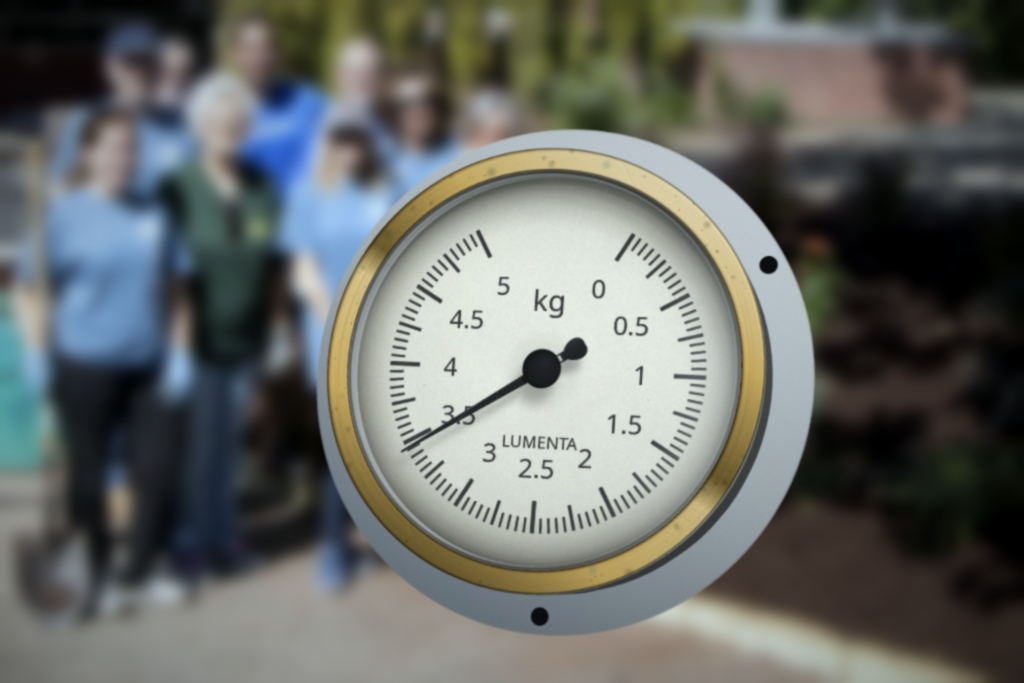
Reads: 3.45; kg
